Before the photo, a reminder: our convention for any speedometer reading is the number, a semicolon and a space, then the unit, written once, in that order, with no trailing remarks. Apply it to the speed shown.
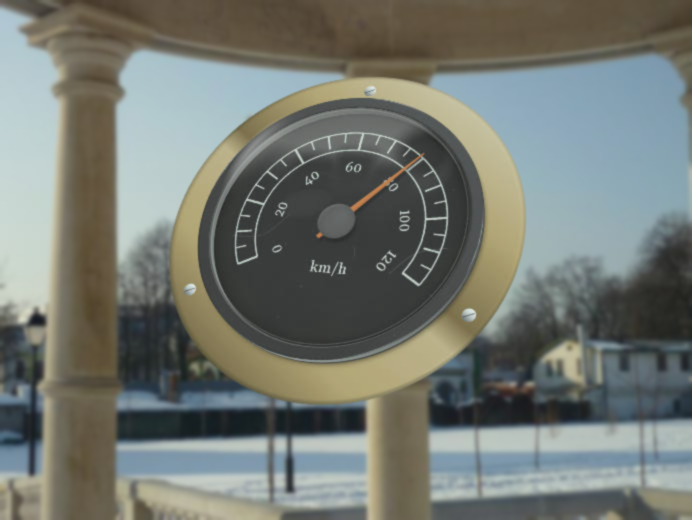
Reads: 80; km/h
